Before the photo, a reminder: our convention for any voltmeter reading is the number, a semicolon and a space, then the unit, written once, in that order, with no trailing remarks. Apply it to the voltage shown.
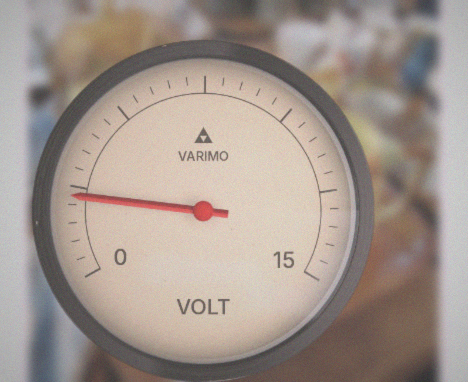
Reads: 2.25; V
